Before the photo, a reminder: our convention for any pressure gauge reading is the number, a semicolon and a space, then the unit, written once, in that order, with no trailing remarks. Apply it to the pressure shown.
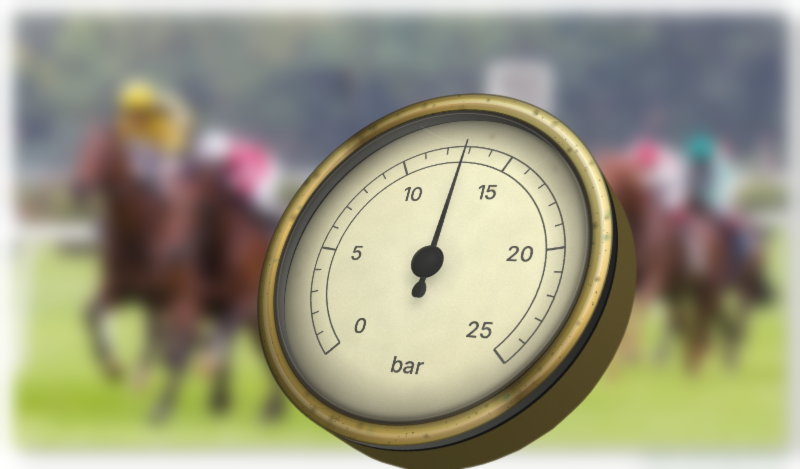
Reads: 13; bar
